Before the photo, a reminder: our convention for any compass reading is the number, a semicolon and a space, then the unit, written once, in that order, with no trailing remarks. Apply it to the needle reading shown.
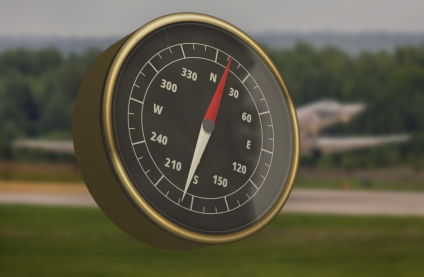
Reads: 10; °
